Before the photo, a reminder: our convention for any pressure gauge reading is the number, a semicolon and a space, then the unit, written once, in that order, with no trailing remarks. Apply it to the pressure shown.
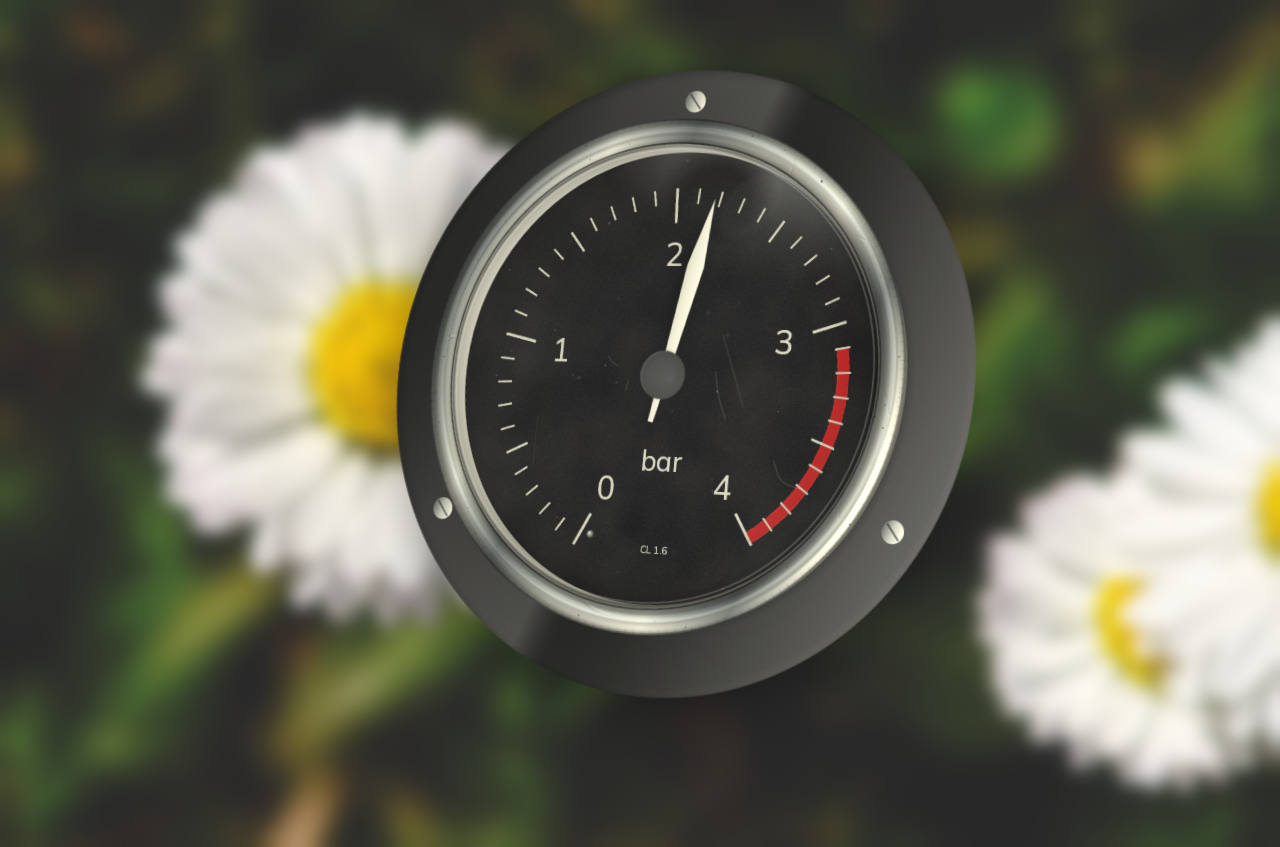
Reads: 2.2; bar
